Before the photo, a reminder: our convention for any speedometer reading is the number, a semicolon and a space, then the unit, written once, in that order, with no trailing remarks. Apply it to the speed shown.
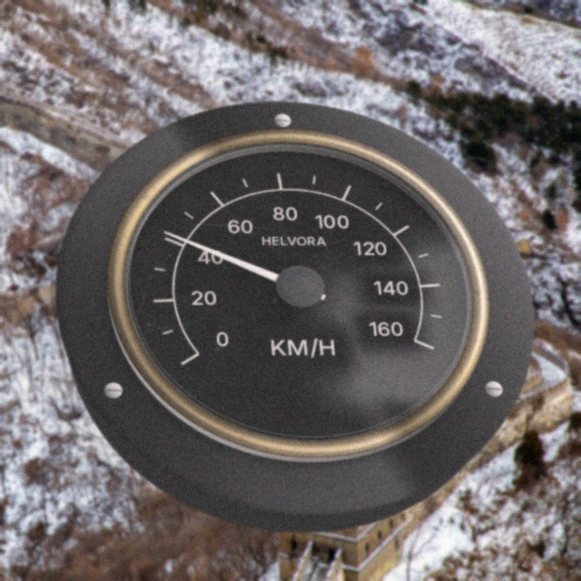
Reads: 40; km/h
